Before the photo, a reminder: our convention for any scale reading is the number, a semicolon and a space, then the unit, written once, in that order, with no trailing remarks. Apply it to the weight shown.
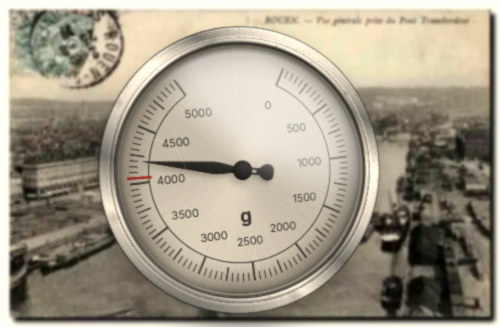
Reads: 4200; g
